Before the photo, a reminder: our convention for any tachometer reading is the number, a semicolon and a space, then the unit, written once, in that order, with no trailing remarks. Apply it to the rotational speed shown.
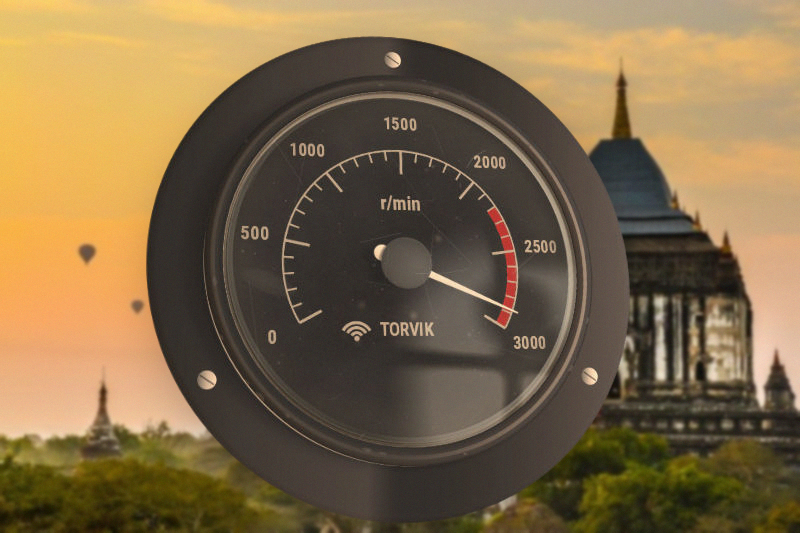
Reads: 2900; rpm
